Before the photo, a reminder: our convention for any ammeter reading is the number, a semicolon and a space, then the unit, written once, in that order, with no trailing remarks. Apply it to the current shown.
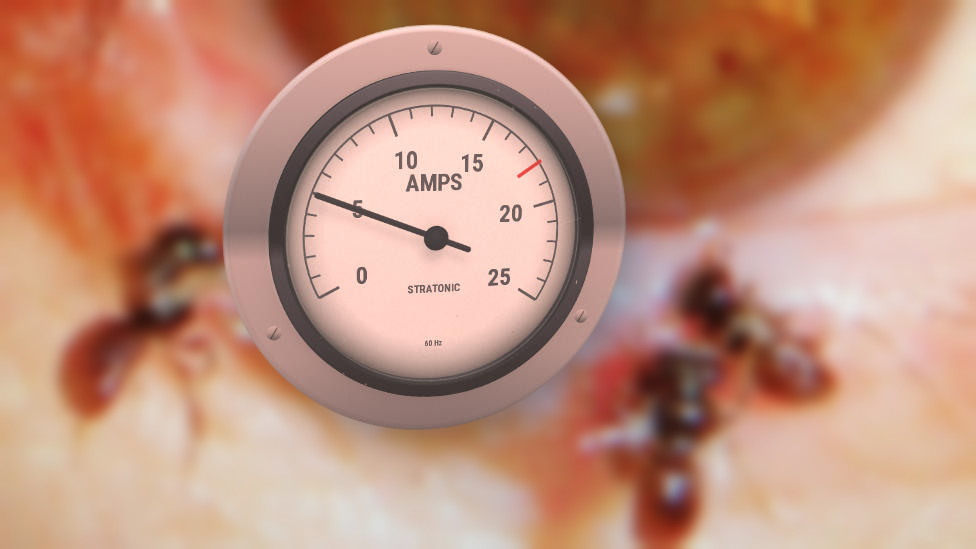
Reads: 5; A
